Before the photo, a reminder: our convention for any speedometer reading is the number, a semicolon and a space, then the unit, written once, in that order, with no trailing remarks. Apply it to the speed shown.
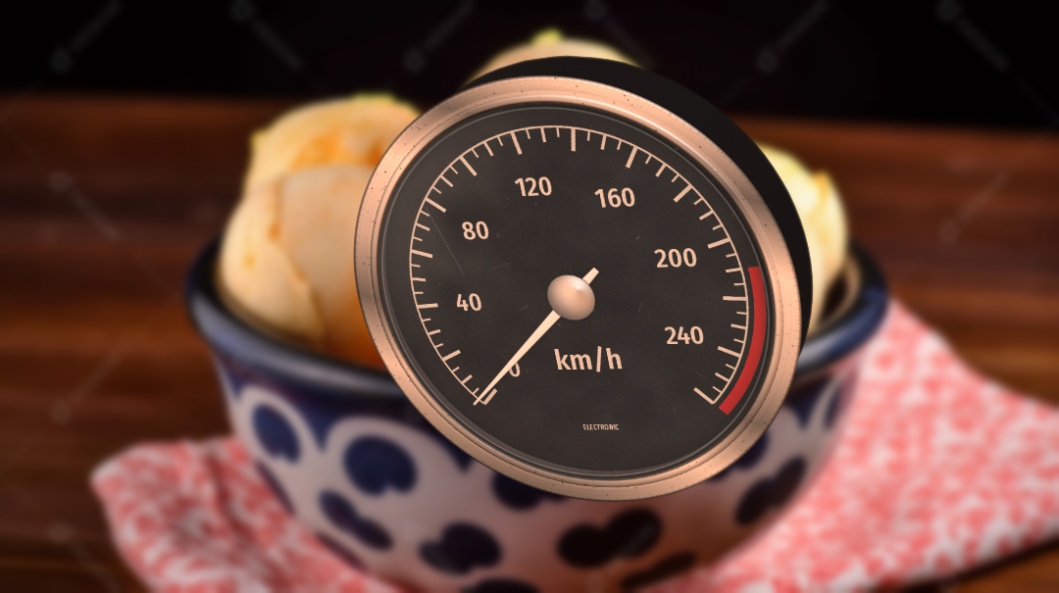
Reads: 2.5; km/h
